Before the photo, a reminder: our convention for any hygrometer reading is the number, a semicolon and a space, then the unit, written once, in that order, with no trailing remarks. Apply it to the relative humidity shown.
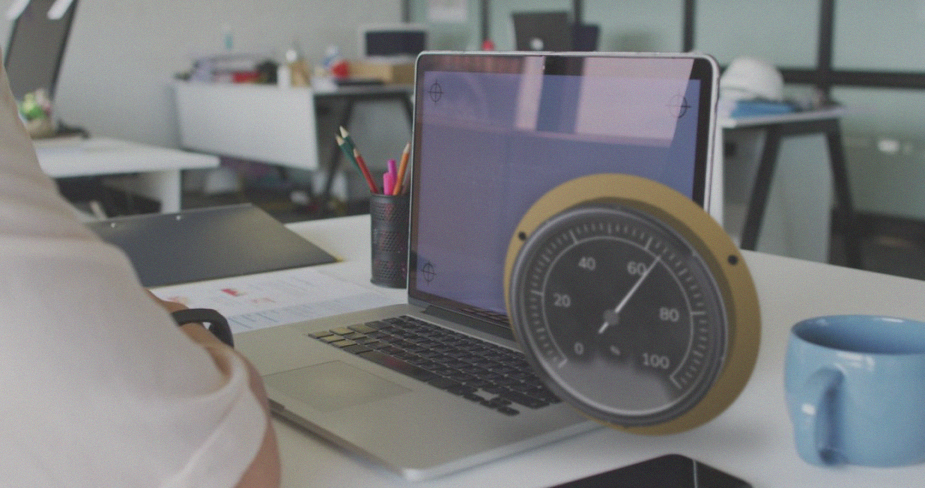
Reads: 64; %
